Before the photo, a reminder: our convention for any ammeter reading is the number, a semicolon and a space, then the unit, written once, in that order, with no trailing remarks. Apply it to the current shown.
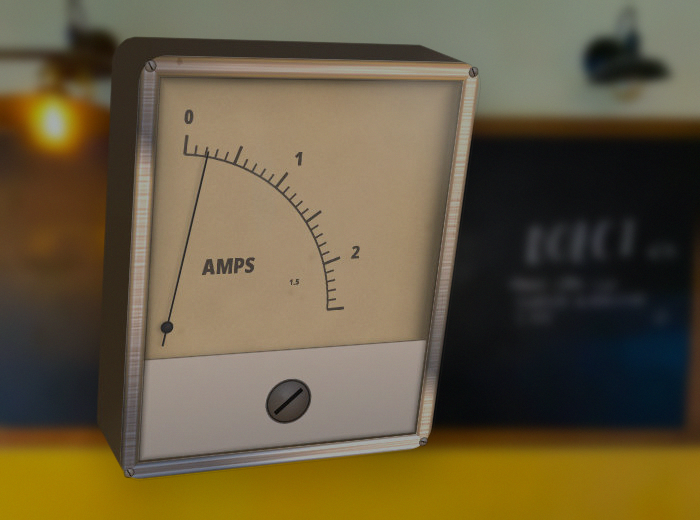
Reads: 0.2; A
